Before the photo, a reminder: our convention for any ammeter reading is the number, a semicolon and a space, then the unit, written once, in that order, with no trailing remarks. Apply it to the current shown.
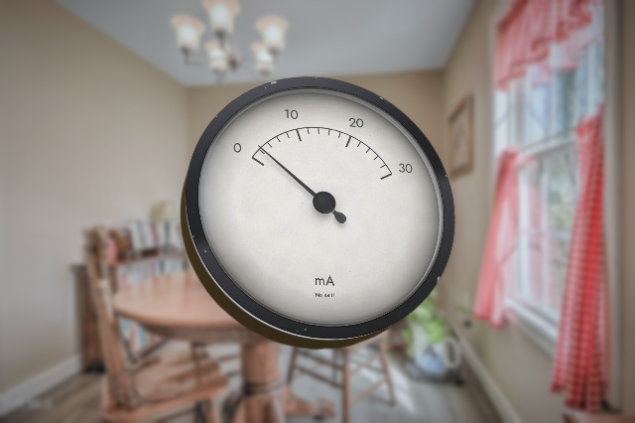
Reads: 2; mA
